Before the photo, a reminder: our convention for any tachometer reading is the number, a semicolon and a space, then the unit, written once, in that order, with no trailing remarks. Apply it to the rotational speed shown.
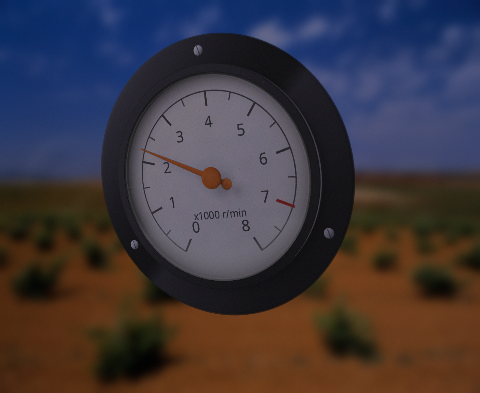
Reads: 2250; rpm
